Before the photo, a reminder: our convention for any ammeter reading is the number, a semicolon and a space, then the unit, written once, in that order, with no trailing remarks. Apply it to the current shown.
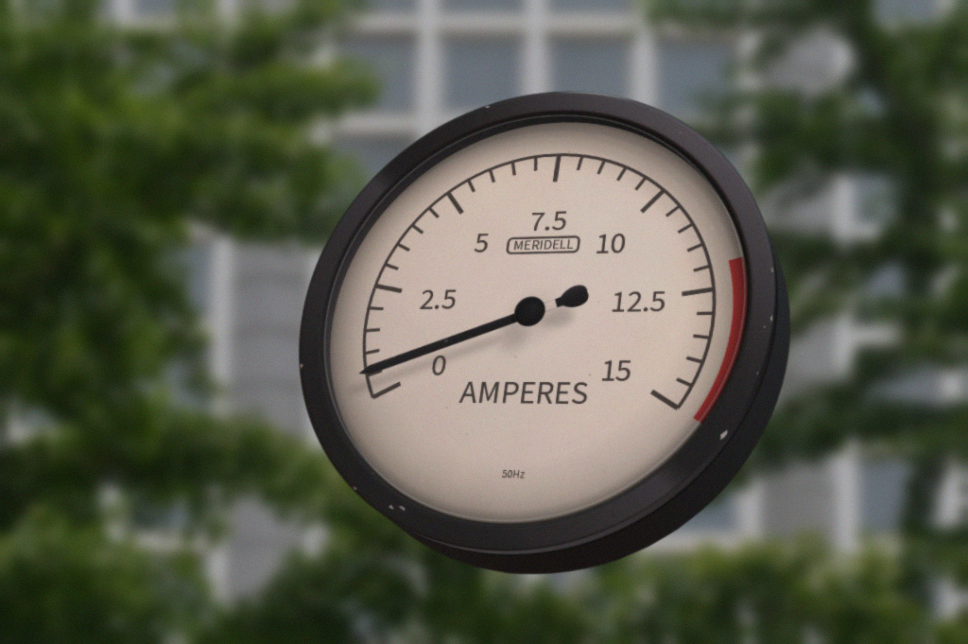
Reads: 0.5; A
